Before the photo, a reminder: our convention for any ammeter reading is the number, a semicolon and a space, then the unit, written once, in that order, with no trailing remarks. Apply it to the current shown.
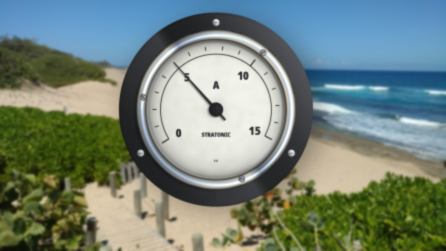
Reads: 5; A
